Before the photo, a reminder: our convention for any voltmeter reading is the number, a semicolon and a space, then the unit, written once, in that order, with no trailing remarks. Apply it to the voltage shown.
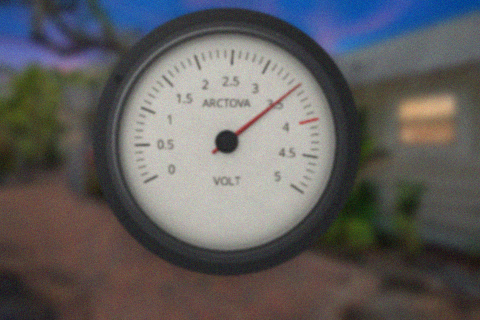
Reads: 3.5; V
